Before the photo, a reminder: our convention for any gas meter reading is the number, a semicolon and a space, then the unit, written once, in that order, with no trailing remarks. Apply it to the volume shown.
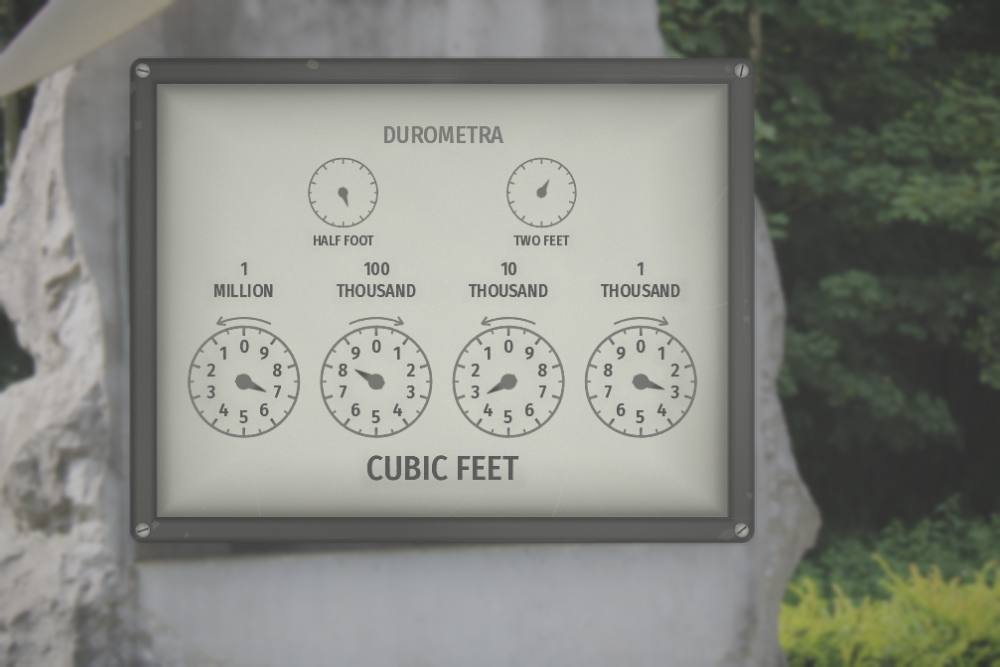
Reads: 683300; ft³
